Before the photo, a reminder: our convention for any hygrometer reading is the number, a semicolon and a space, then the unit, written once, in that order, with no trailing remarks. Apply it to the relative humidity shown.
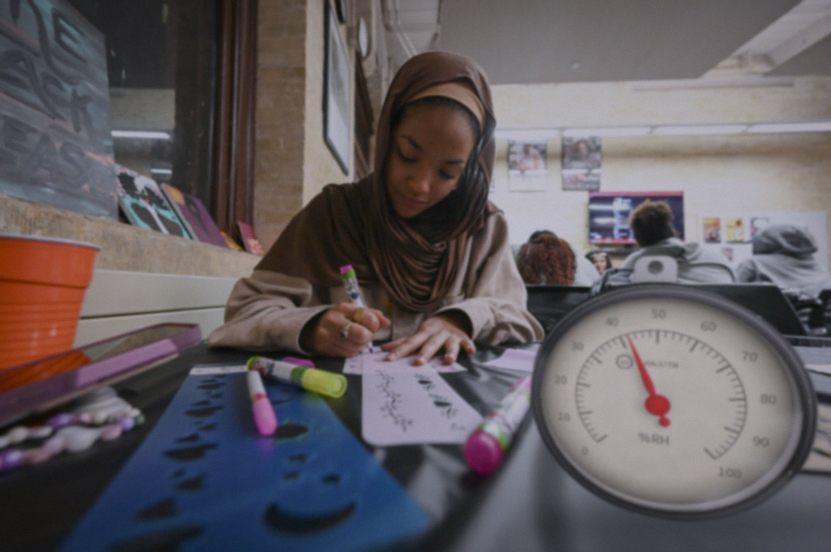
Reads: 42; %
